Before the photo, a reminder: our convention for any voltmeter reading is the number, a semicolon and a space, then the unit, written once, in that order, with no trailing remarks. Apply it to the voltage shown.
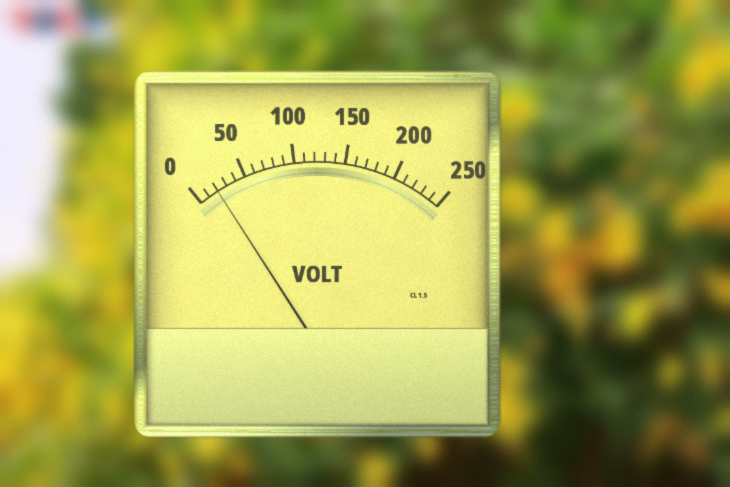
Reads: 20; V
